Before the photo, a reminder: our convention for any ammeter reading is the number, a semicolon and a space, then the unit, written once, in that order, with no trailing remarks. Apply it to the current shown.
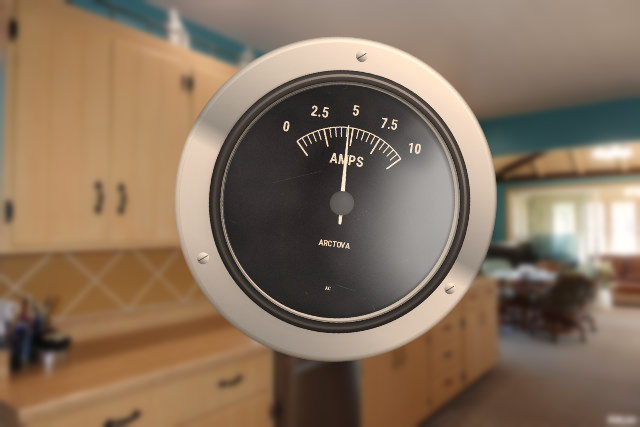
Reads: 4.5; A
